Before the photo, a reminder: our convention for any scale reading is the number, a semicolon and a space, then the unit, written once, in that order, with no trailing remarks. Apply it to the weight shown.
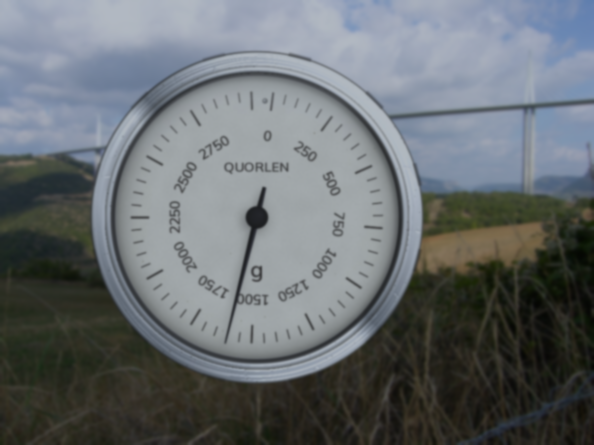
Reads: 1600; g
